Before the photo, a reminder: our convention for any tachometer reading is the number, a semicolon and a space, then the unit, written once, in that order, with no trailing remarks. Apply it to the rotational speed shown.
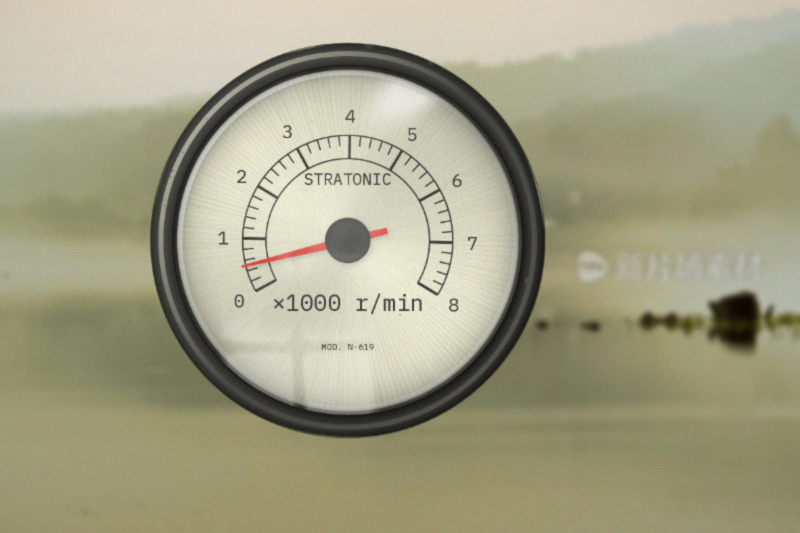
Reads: 500; rpm
